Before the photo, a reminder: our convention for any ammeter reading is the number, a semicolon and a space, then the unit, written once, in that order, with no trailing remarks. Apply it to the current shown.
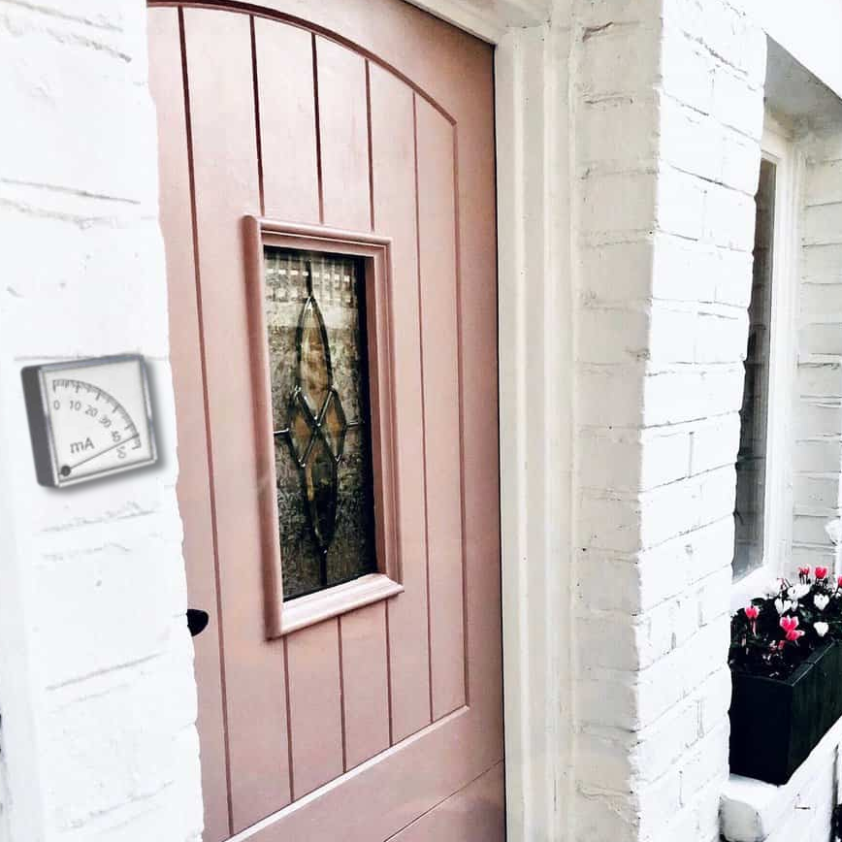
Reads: 45; mA
